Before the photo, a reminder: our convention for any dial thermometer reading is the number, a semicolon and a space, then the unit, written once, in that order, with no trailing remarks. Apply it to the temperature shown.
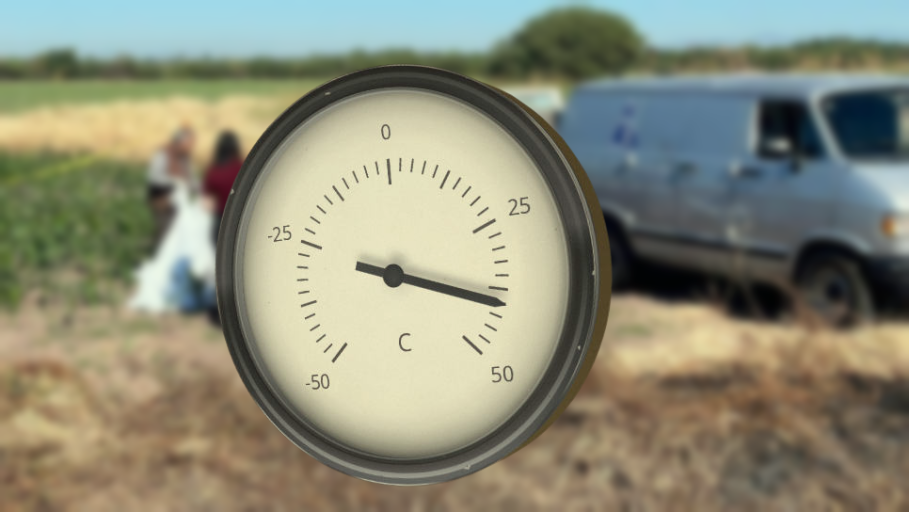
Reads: 40; °C
